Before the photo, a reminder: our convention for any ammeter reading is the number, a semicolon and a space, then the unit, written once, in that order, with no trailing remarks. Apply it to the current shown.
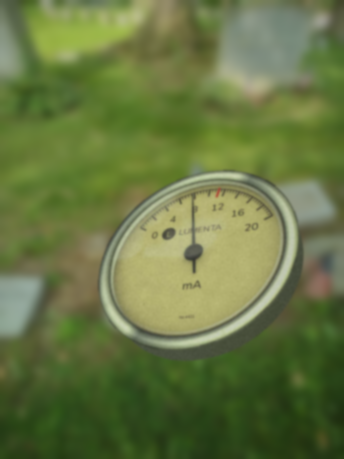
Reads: 8; mA
